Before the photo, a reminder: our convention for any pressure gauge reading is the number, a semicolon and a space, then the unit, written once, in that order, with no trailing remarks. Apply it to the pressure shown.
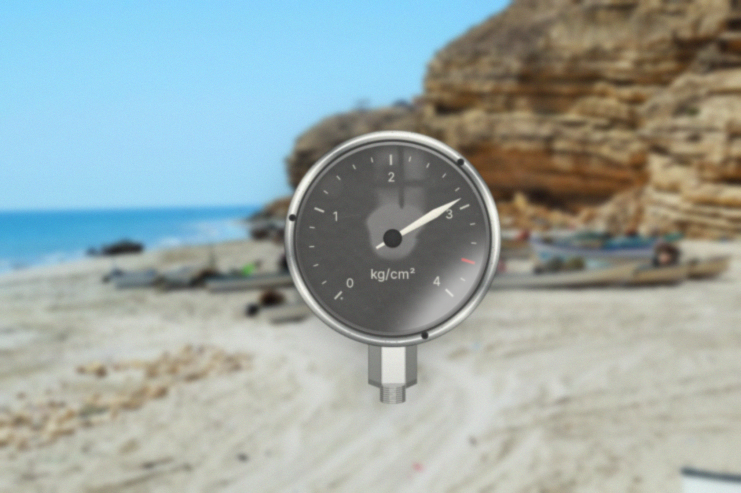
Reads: 2.9; kg/cm²
